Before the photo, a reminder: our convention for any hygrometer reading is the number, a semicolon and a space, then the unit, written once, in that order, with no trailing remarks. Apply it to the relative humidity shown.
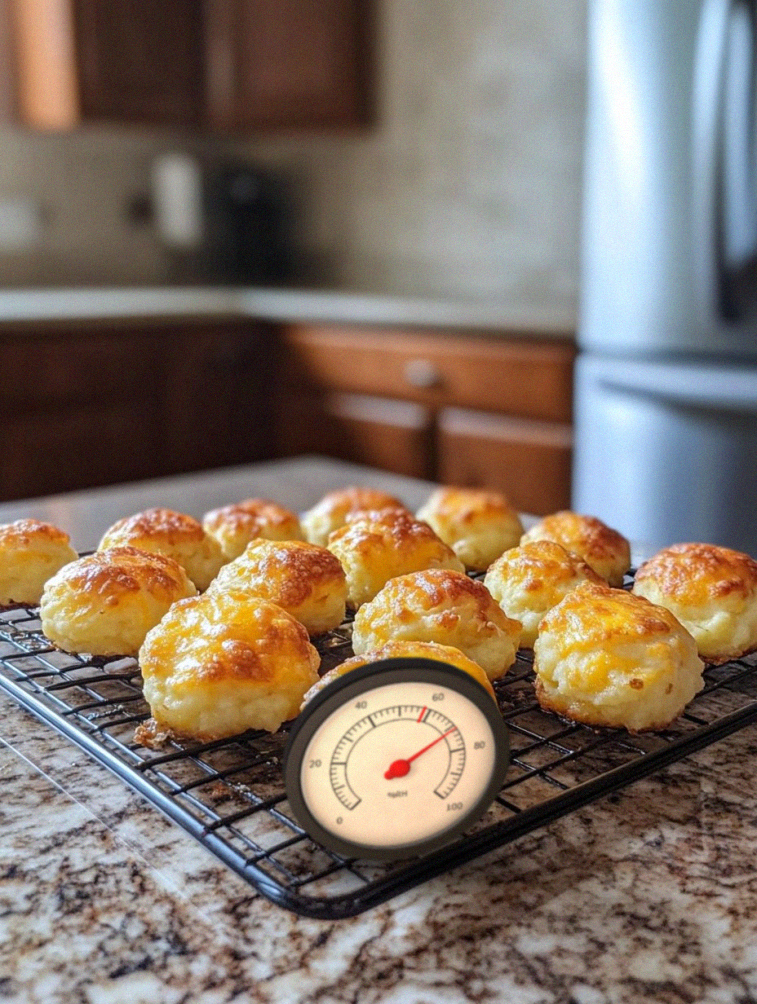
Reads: 70; %
